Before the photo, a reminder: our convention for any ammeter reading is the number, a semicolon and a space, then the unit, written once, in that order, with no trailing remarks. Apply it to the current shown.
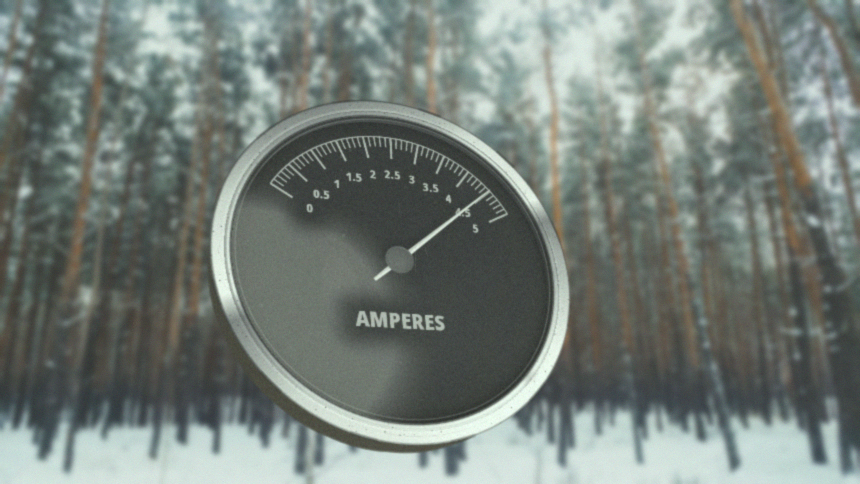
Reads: 4.5; A
